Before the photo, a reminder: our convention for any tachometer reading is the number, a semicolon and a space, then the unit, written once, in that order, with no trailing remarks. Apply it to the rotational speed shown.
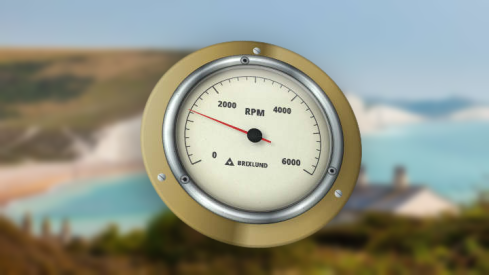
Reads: 1200; rpm
